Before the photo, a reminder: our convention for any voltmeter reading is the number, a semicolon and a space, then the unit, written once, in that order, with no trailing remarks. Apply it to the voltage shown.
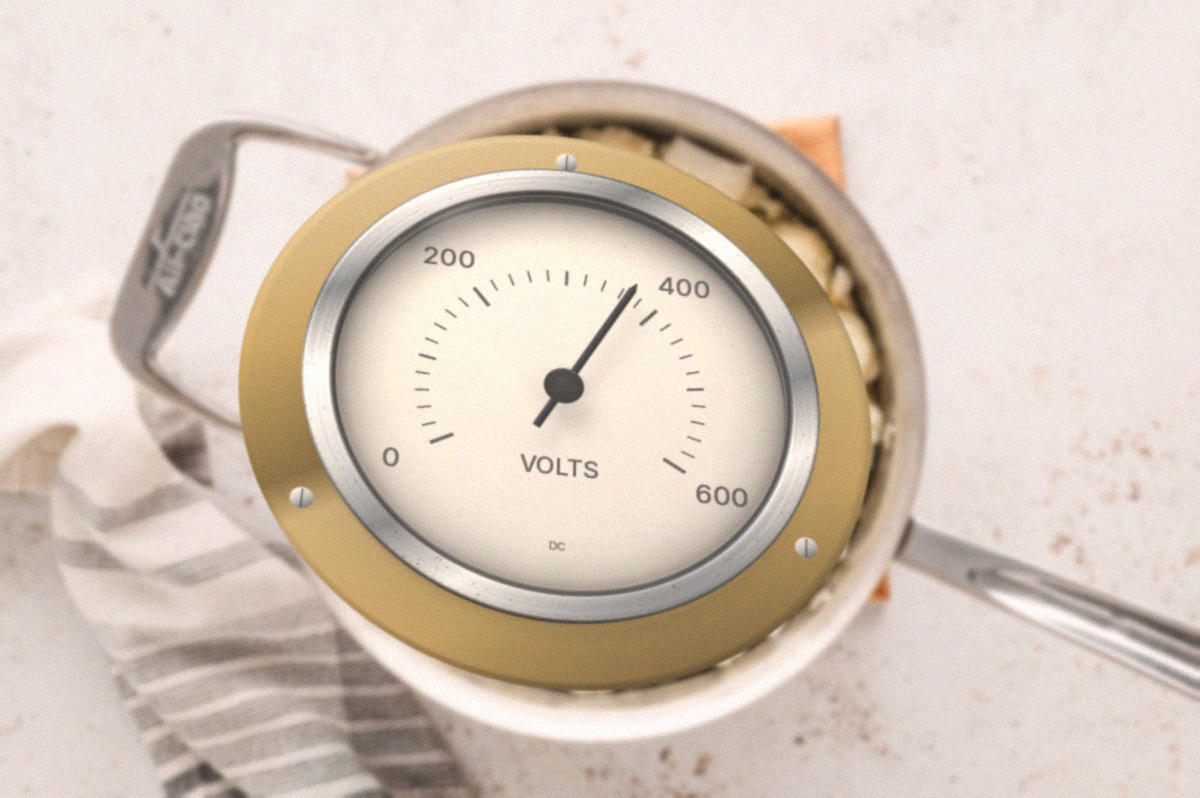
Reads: 370; V
